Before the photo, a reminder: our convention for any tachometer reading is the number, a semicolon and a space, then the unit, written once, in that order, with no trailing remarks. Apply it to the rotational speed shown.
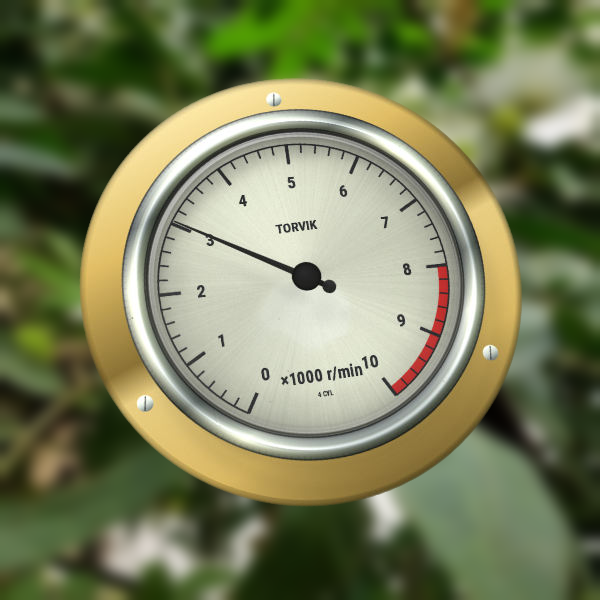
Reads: 3000; rpm
